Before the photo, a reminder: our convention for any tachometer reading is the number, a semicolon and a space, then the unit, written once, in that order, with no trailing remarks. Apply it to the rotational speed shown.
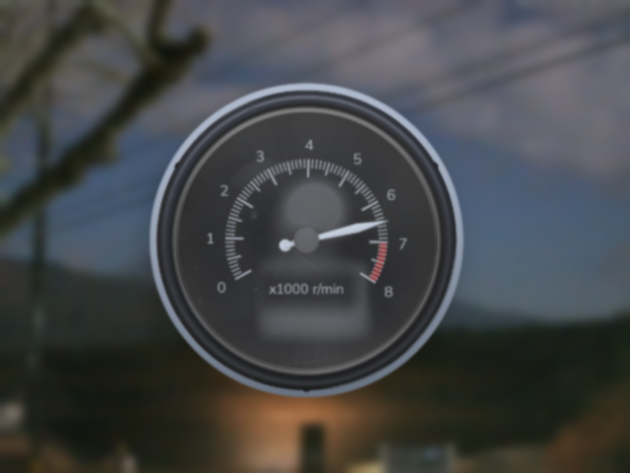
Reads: 6500; rpm
